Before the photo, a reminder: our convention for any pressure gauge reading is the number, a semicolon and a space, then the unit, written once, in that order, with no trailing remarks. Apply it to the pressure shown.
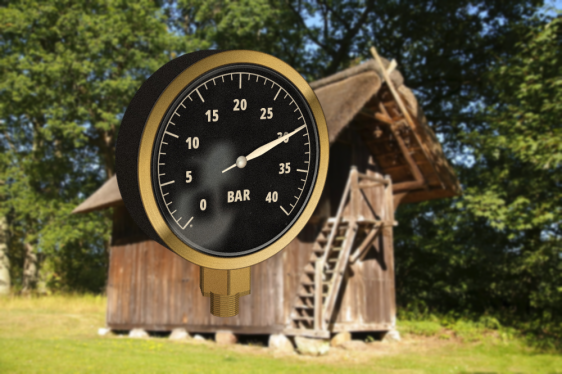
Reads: 30; bar
